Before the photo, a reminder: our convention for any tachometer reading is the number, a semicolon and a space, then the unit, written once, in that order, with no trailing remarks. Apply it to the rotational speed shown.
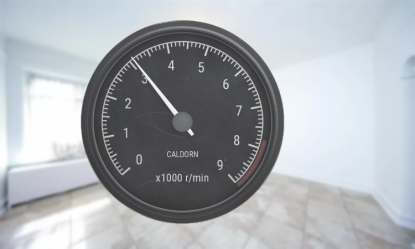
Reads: 3100; rpm
